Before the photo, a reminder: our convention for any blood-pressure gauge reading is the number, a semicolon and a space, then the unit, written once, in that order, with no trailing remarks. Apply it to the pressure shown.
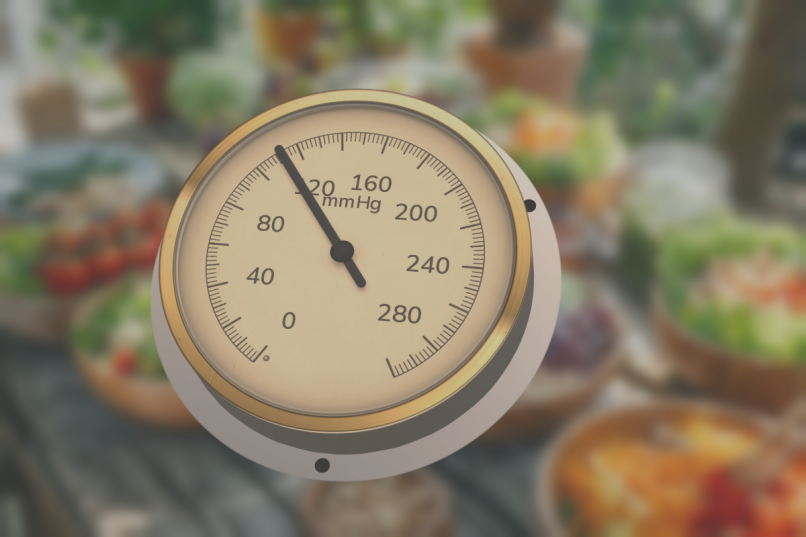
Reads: 112; mmHg
